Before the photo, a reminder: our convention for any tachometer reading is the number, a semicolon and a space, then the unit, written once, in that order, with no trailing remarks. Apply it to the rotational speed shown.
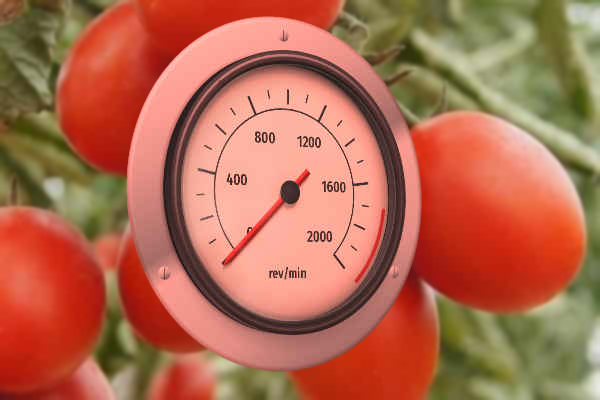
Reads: 0; rpm
